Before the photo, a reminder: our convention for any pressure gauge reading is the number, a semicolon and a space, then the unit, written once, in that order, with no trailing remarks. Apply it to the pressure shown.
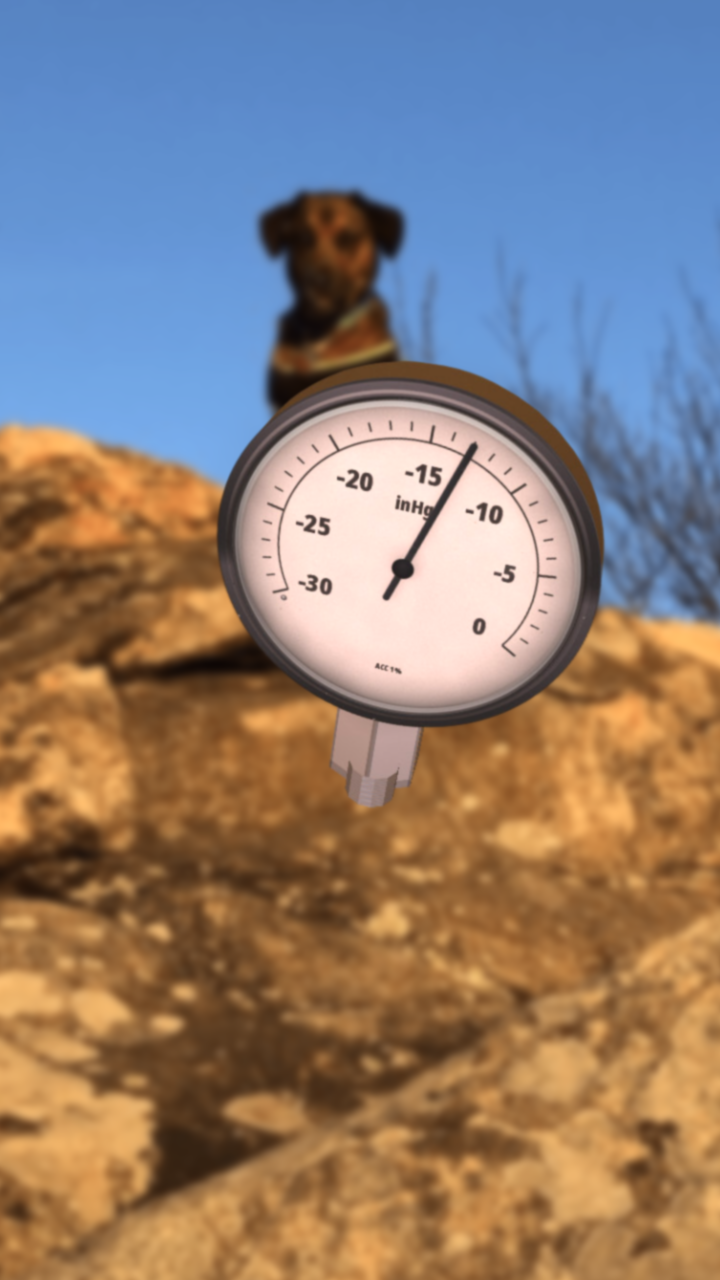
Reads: -13; inHg
